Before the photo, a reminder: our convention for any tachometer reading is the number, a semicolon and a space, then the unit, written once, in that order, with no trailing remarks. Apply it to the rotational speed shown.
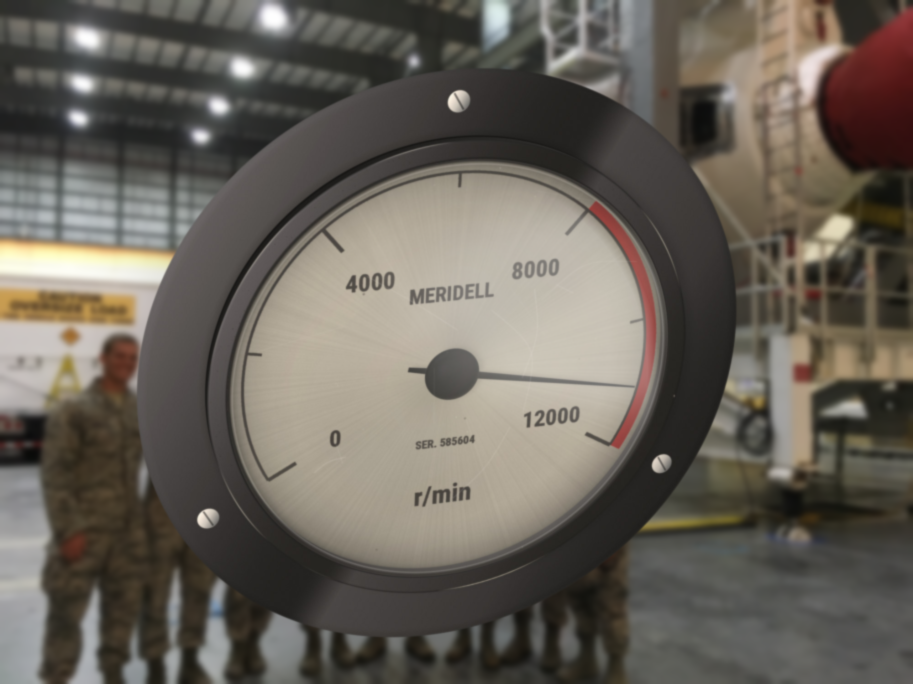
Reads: 11000; rpm
